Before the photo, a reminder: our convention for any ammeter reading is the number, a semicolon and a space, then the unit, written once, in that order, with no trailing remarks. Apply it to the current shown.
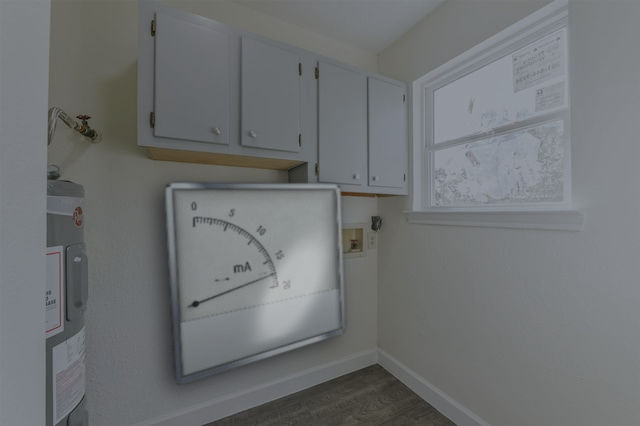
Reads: 17.5; mA
